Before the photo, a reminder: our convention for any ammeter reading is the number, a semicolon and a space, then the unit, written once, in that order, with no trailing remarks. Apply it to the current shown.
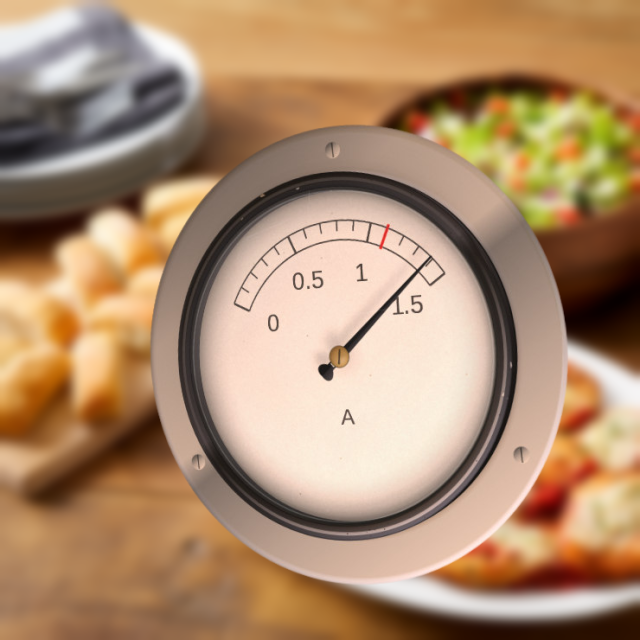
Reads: 1.4; A
